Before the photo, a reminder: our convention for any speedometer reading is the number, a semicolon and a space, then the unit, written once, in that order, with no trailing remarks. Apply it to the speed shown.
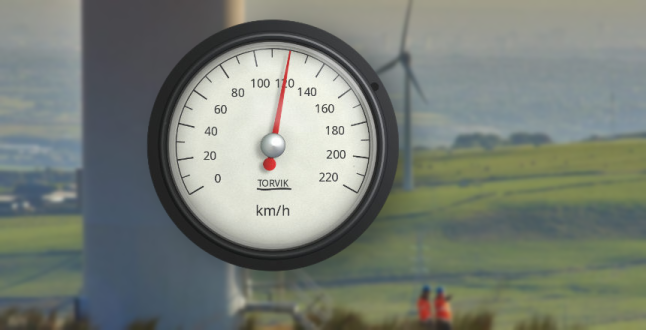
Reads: 120; km/h
